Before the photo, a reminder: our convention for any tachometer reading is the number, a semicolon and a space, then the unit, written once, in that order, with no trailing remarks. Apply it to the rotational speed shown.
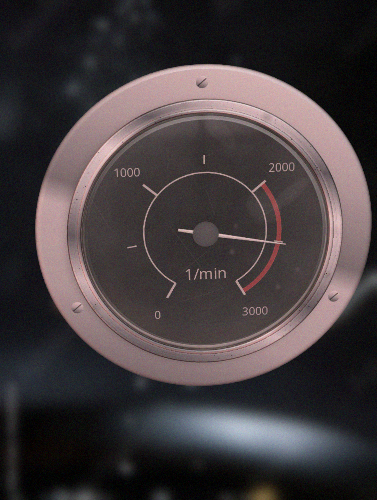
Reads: 2500; rpm
